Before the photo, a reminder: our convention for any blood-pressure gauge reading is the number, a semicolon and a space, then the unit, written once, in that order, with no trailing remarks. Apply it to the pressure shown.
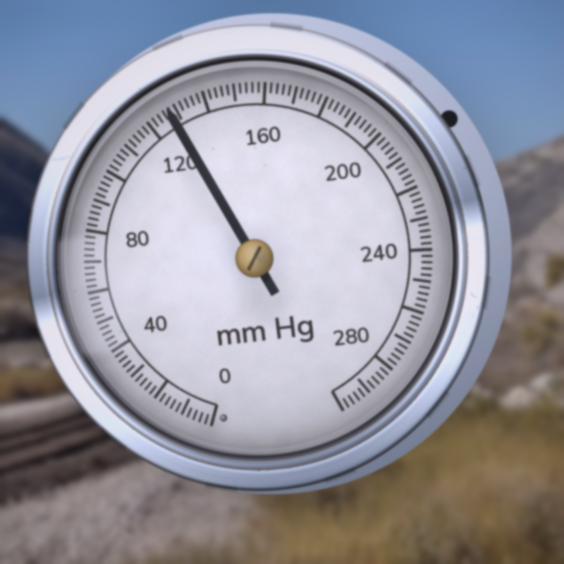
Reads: 128; mmHg
